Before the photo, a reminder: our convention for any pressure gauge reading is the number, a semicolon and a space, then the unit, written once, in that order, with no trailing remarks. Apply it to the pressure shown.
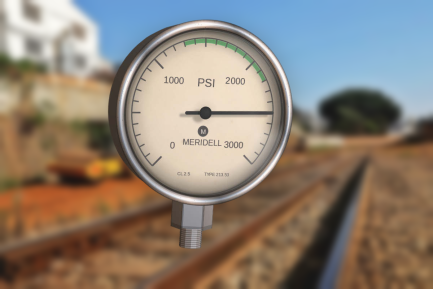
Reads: 2500; psi
